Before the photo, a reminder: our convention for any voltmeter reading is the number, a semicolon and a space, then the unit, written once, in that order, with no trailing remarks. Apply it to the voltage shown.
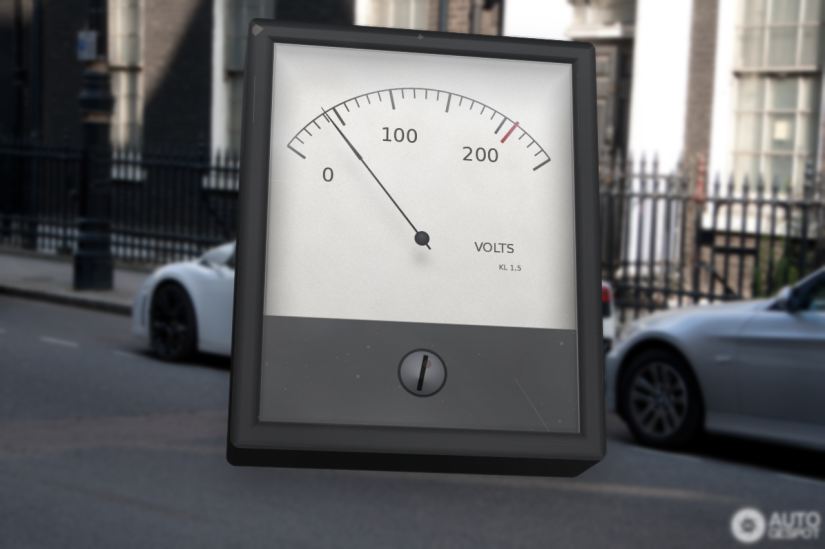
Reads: 40; V
